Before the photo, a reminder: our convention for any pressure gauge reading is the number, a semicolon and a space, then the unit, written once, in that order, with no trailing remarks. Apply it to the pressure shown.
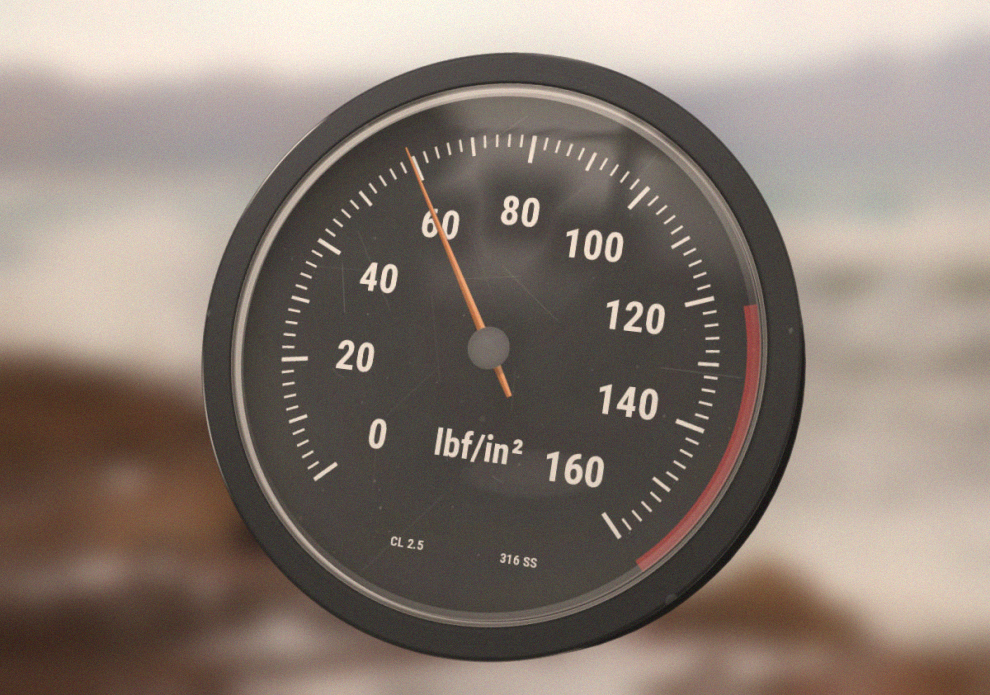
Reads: 60; psi
